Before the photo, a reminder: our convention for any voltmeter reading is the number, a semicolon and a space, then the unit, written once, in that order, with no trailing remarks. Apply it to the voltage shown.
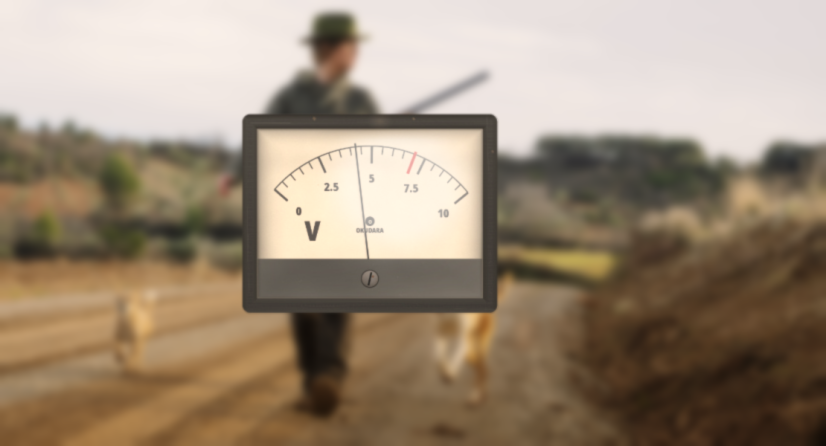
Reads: 4.25; V
